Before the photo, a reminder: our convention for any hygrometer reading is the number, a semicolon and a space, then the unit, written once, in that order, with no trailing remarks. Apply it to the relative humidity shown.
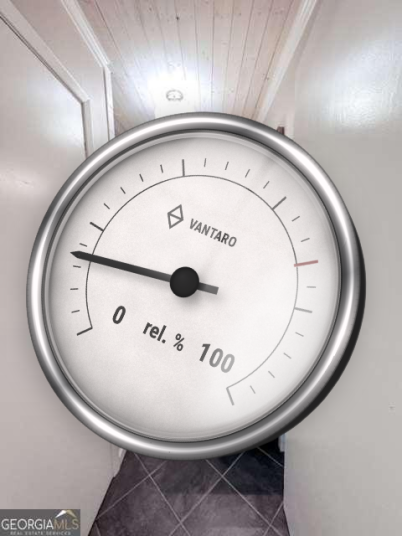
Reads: 14; %
